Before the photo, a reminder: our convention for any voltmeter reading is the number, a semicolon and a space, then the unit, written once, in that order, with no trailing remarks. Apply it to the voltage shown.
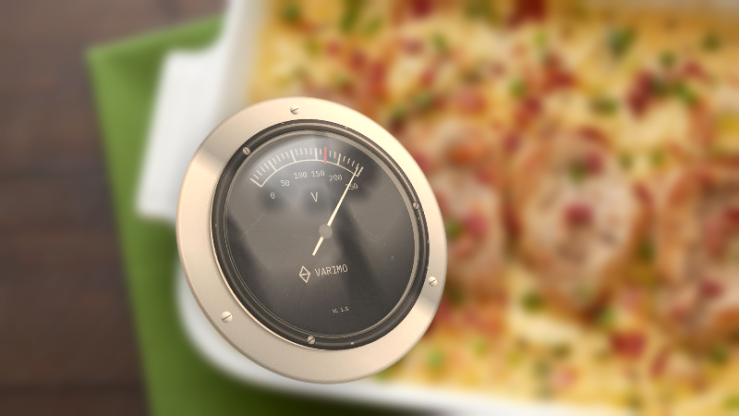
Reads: 240; V
